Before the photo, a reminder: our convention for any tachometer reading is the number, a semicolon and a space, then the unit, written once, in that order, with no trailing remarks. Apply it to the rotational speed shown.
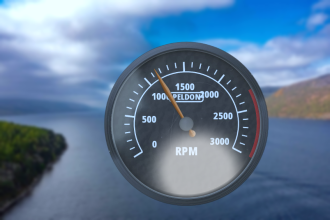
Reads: 1150; rpm
